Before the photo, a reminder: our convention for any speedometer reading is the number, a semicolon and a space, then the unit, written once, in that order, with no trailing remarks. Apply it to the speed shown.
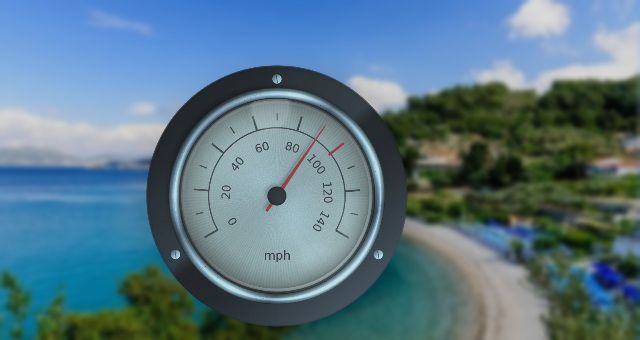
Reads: 90; mph
